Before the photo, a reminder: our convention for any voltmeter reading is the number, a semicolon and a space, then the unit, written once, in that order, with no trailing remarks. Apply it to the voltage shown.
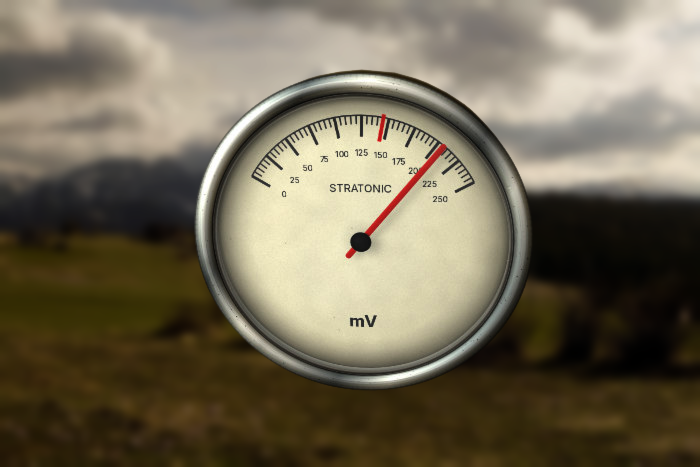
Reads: 205; mV
